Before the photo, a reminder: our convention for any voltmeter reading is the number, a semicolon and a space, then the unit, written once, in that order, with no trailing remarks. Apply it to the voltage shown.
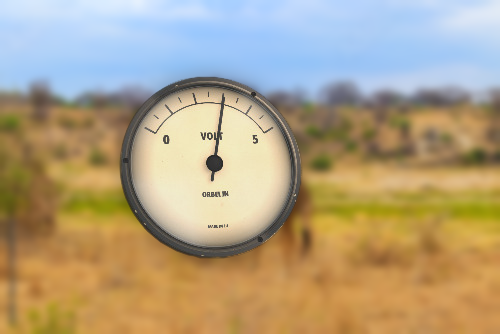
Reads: 3; V
